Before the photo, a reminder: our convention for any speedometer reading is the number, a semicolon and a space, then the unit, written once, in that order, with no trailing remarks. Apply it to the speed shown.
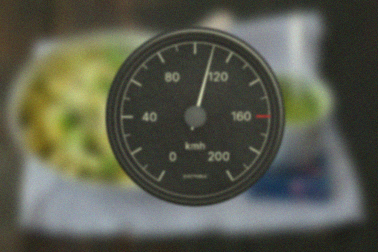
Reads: 110; km/h
